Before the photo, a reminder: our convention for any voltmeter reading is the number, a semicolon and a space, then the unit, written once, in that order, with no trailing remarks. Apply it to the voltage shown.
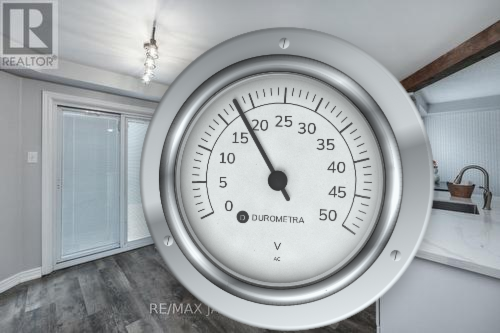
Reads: 18; V
